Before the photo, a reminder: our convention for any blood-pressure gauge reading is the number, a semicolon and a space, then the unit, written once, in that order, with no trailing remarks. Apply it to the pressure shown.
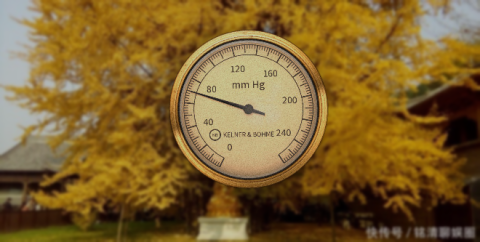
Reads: 70; mmHg
